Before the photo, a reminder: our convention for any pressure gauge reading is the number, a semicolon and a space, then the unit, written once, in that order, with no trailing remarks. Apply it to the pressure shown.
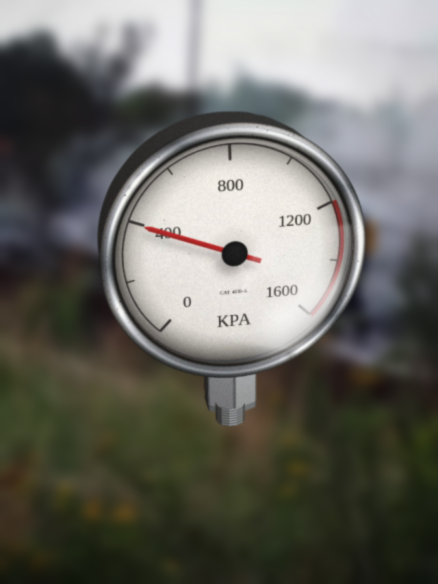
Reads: 400; kPa
